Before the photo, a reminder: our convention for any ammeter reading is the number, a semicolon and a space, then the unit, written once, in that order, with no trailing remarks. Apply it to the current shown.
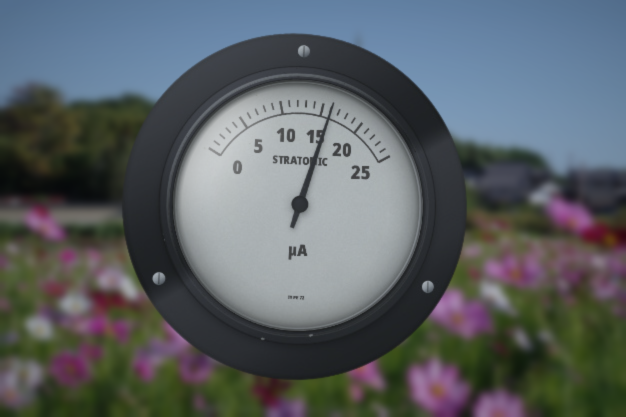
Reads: 16; µA
